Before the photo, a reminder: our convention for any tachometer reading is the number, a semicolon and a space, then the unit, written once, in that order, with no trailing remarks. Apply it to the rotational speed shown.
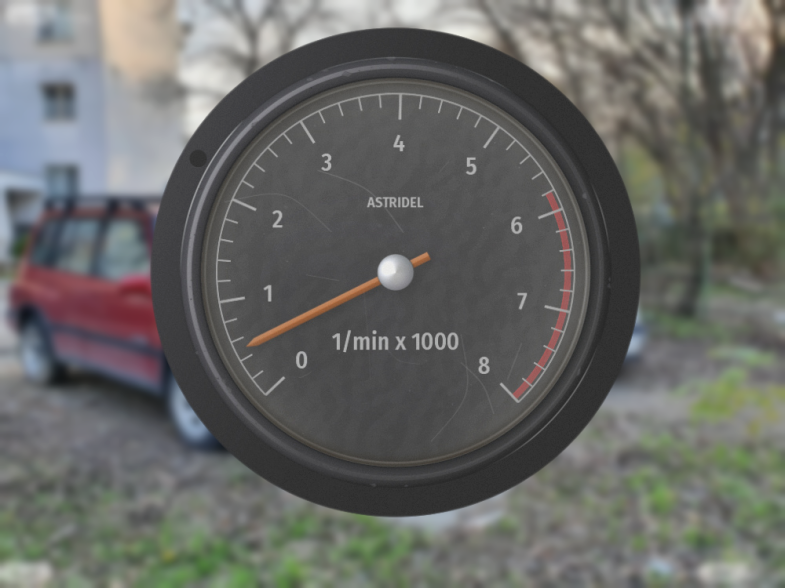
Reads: 500; rpm
